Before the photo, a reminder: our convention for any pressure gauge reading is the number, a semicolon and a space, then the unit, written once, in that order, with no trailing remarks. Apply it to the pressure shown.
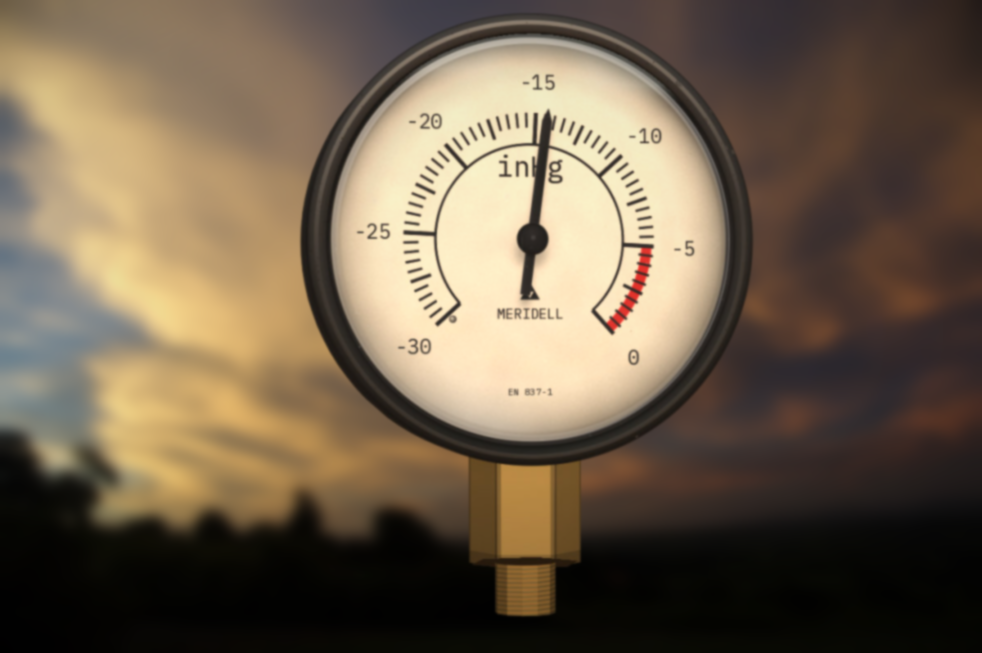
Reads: -14.5; inHg
